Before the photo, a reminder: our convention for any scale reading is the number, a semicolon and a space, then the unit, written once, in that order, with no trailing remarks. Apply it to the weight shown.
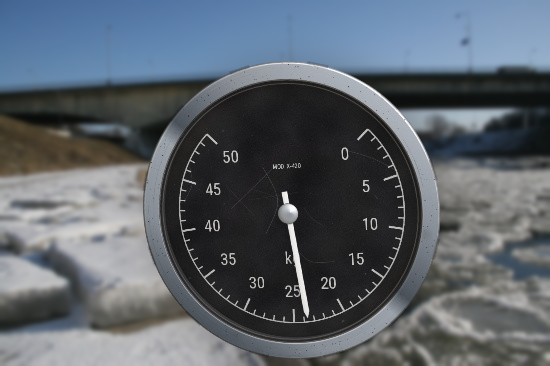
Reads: 23.5; kg
